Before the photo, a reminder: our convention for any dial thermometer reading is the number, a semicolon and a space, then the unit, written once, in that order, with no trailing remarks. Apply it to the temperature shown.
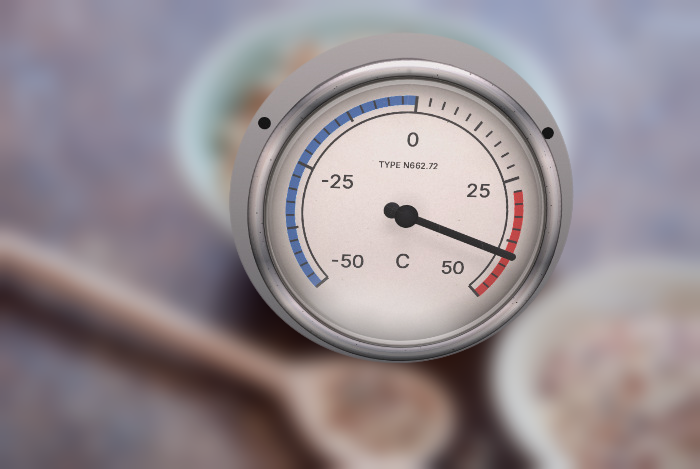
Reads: 40; °C
